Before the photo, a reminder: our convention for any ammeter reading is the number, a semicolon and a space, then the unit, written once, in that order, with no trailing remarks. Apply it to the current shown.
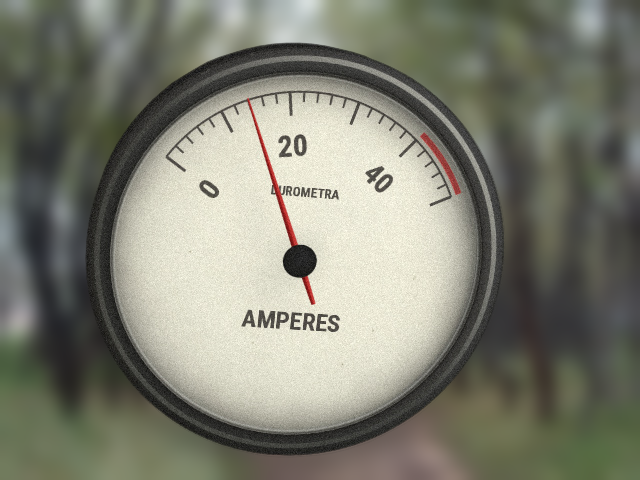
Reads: 14; A
